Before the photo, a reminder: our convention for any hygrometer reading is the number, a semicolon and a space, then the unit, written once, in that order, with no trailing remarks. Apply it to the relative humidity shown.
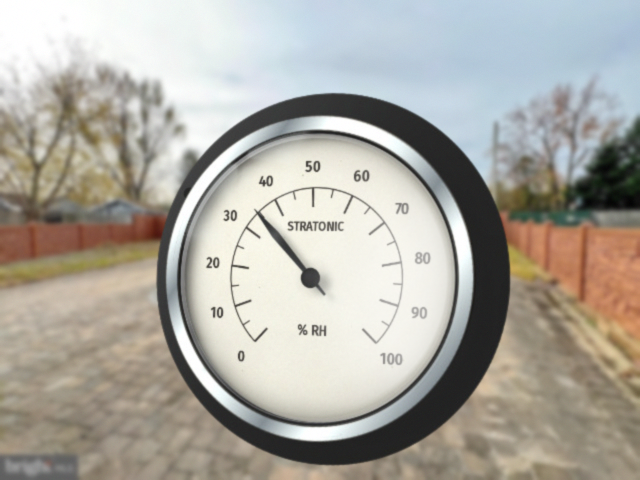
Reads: 35; %
